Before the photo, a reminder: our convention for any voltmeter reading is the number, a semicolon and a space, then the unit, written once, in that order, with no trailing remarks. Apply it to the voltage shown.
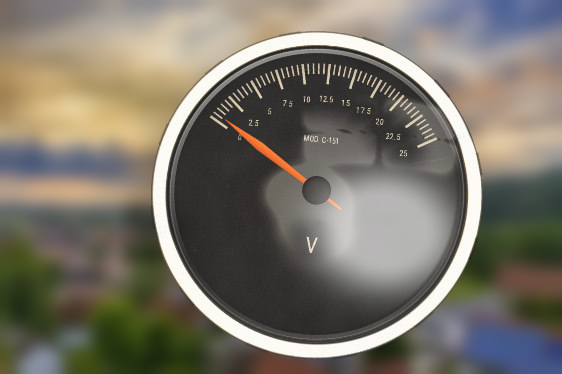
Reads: 0.5; V
